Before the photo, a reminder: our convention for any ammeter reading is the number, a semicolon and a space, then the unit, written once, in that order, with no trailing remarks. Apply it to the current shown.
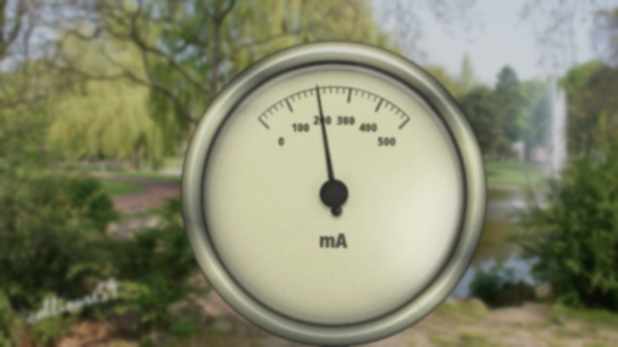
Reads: 200; mA
